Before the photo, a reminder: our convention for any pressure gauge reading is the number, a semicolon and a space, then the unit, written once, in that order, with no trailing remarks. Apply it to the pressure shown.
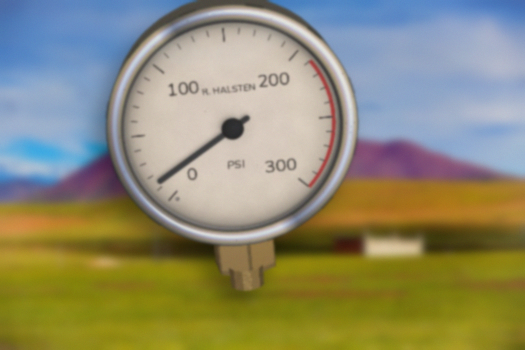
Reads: 15; psi
